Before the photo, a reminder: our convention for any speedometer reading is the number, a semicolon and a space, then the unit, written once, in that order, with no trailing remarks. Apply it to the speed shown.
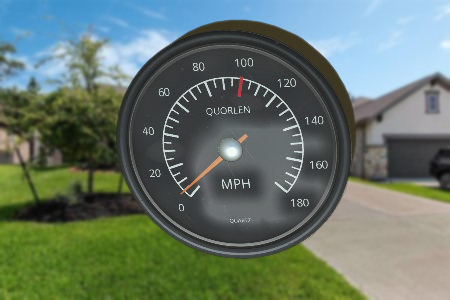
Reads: 5; mph
